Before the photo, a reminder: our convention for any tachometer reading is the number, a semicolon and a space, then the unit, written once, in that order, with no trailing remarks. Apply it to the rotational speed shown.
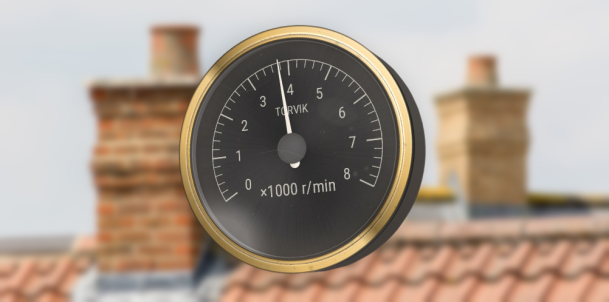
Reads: 3800; rpm
